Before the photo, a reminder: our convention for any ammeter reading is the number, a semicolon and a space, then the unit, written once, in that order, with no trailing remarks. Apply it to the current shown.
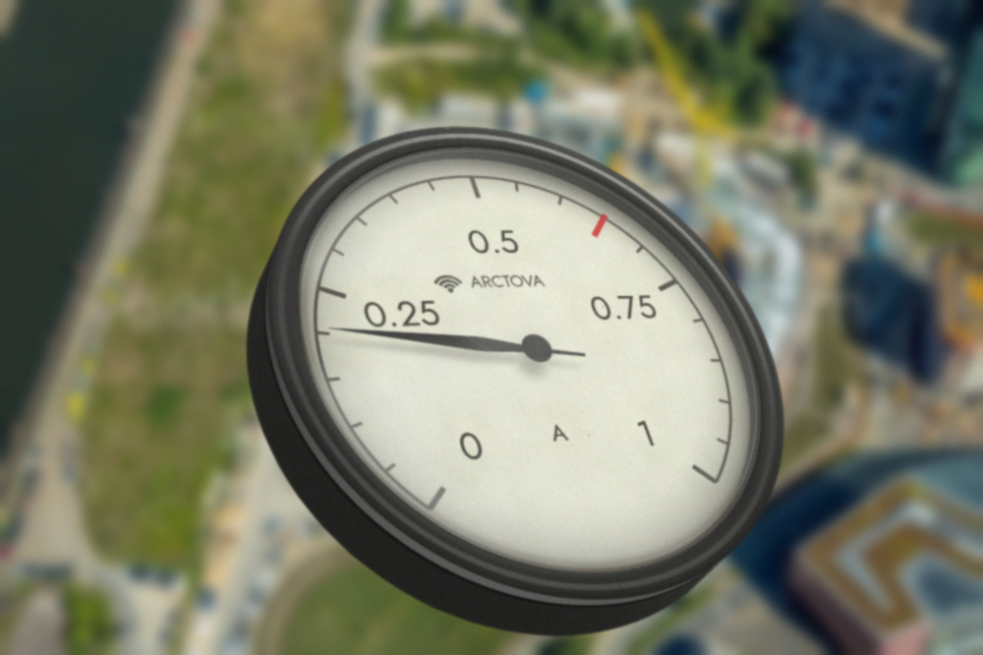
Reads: 0.2; A
